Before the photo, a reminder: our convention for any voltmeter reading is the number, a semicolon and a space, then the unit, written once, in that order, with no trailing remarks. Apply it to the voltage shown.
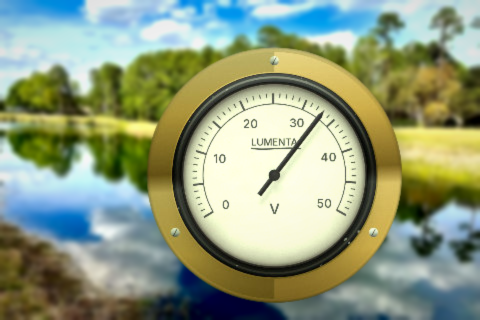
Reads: 33; V
